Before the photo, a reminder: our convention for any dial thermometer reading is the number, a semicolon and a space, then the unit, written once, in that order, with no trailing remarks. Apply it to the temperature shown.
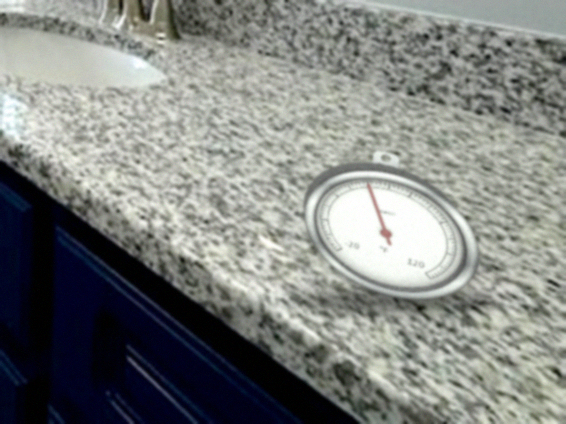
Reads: 40; °F
